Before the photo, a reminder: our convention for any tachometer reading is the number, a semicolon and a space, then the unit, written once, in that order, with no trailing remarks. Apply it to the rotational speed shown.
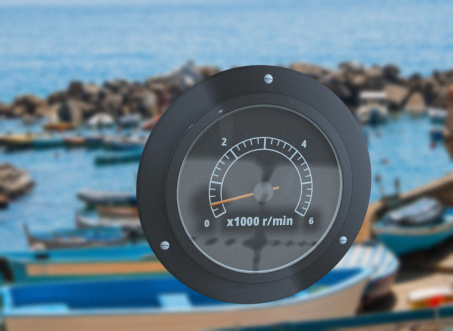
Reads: 400; rpm
